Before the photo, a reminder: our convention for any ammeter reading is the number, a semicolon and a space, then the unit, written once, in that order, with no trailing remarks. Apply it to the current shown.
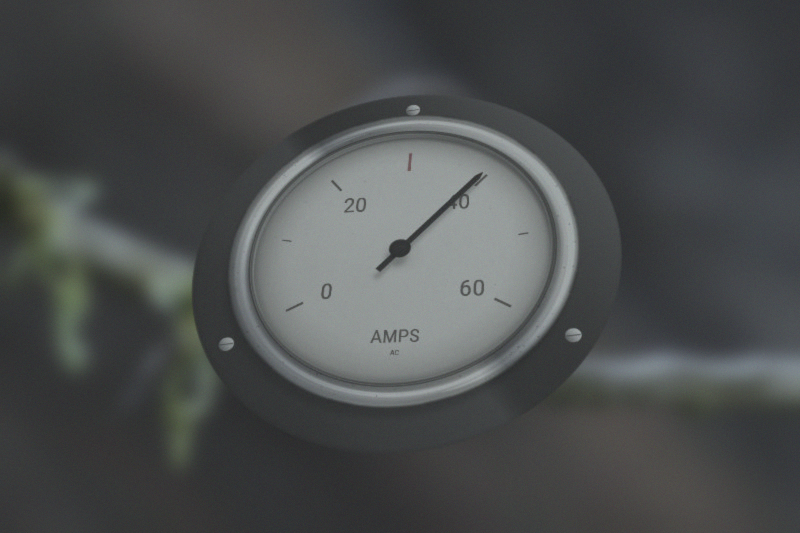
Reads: 40; A
